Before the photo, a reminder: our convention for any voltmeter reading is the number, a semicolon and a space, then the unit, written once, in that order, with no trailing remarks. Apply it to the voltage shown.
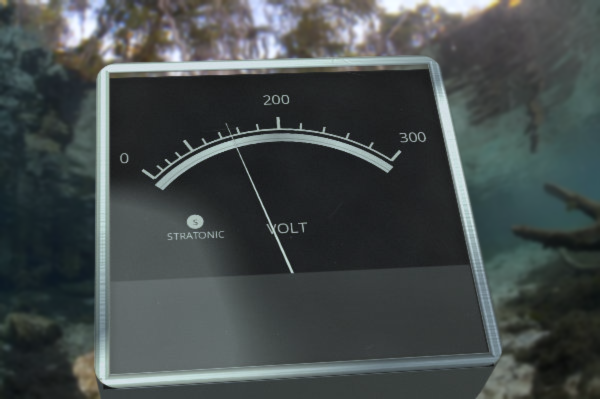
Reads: 150; V
